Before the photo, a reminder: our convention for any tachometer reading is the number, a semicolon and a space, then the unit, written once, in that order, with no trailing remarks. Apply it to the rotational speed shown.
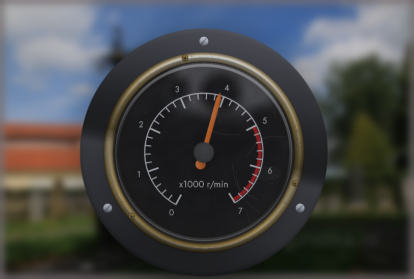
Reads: 3900; rpm
